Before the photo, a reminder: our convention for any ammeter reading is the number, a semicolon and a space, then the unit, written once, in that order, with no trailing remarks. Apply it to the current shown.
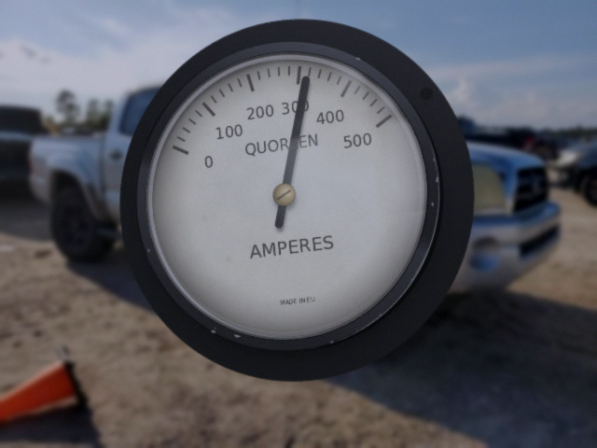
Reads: 320; A
